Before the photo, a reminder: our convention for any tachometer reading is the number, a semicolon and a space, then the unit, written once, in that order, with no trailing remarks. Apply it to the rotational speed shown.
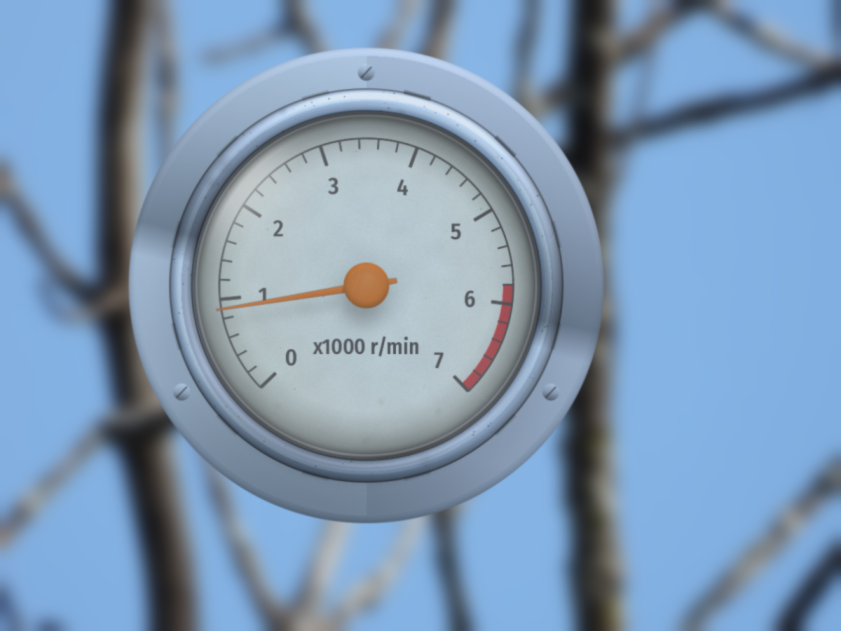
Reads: 900; rpm
